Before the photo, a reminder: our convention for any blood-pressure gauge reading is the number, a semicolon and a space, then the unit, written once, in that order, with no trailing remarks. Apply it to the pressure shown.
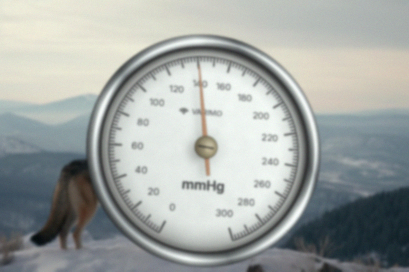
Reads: 140; mmHg
